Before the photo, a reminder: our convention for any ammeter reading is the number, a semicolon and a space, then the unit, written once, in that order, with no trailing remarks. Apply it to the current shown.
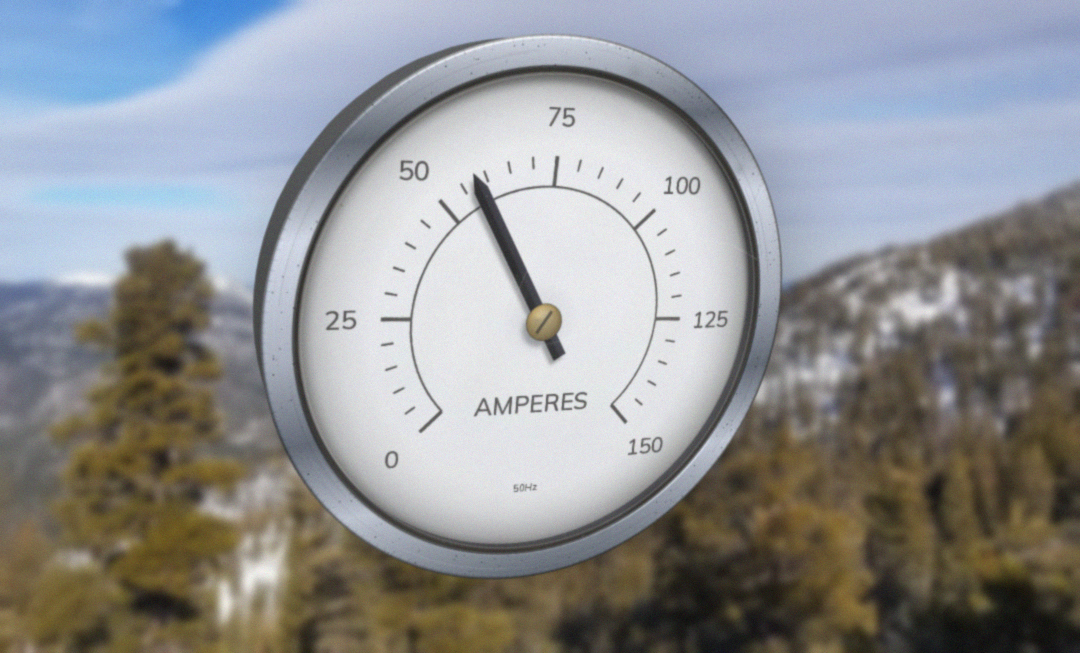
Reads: 57.5; A
